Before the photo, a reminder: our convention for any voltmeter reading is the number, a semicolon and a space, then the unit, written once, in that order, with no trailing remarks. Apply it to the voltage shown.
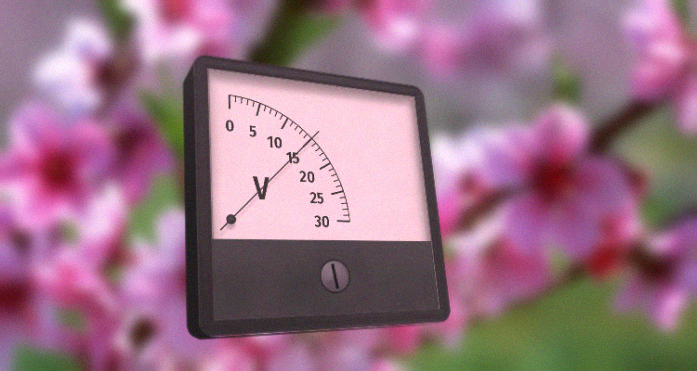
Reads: 15; V
